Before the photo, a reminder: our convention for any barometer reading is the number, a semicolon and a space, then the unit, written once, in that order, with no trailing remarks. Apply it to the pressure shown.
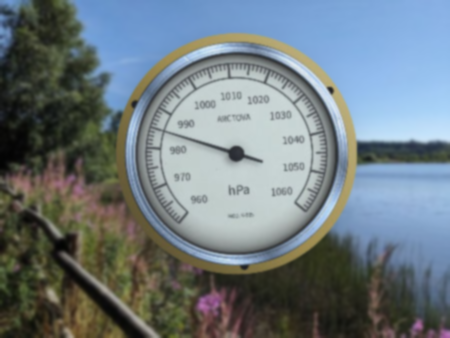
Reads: 985; hPa
